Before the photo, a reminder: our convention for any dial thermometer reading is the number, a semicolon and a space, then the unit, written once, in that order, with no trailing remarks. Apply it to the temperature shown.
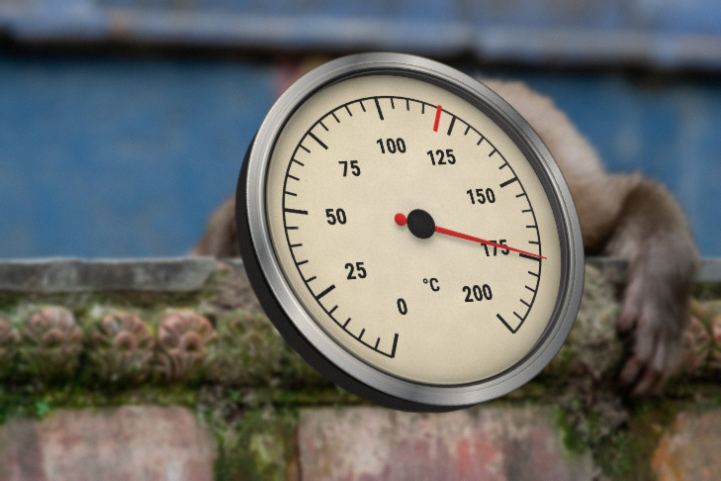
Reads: 175; °C
